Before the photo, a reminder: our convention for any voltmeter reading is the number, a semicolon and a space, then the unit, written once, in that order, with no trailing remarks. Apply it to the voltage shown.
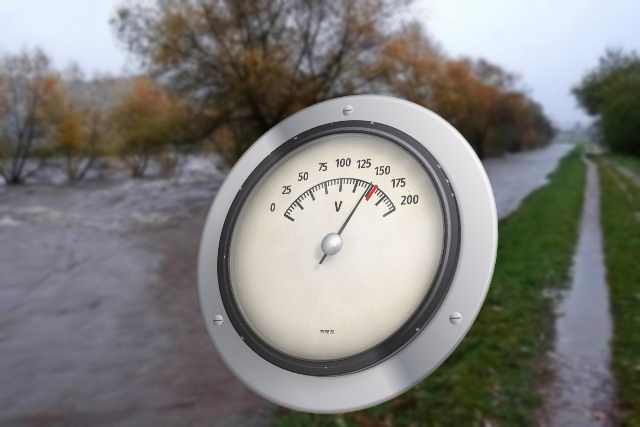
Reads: 150; V
